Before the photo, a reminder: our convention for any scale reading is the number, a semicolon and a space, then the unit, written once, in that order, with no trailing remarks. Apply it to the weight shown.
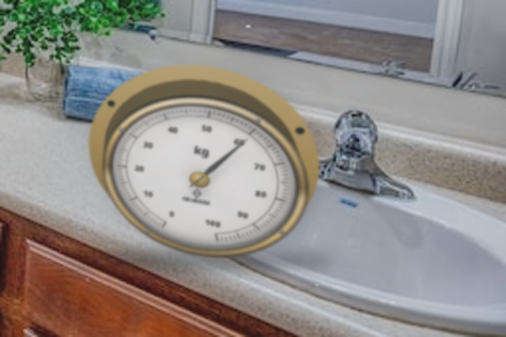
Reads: 60; kg
